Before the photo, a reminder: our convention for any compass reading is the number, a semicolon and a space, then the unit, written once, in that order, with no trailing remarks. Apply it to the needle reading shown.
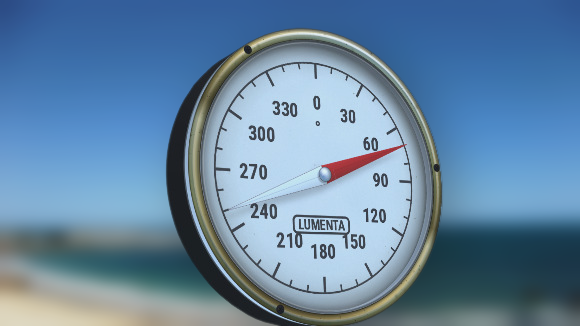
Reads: 70; °
